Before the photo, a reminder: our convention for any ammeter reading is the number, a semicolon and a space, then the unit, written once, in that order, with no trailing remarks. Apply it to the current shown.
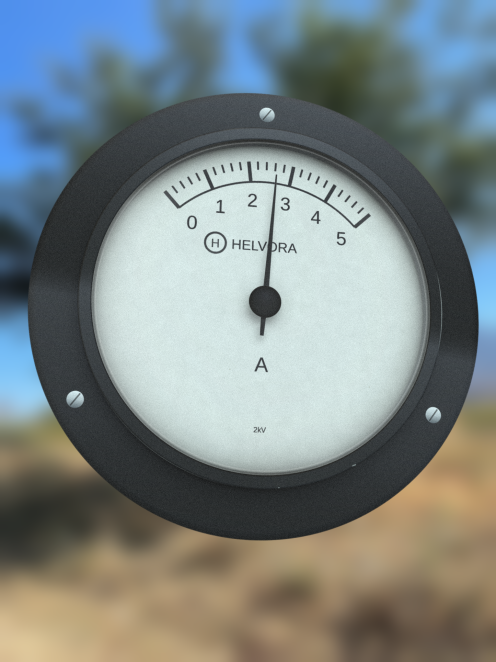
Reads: 2.6; A
